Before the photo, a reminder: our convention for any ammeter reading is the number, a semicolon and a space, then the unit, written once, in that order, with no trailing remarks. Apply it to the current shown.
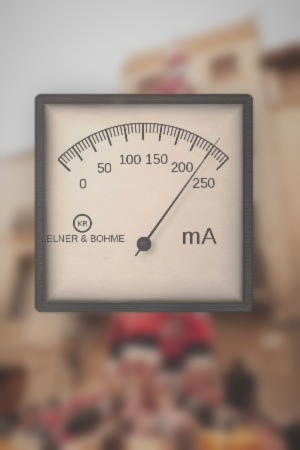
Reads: 225; mA
